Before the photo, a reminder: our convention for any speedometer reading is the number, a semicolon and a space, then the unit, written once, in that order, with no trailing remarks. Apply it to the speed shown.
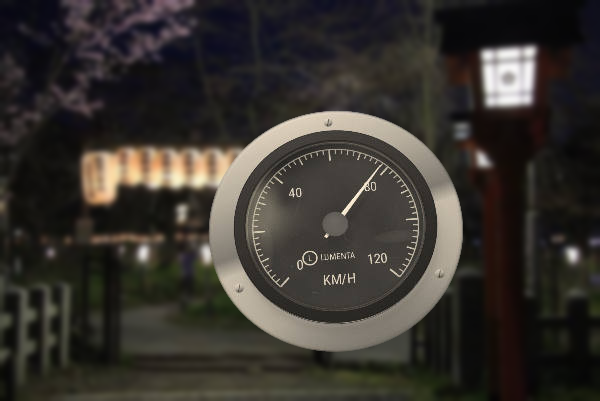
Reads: 78; km/h
